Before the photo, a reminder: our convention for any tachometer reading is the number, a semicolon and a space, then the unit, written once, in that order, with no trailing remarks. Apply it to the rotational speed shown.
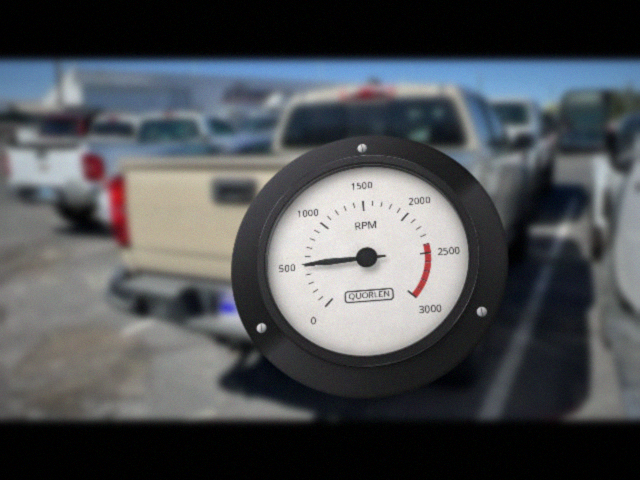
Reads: 500; rpm
